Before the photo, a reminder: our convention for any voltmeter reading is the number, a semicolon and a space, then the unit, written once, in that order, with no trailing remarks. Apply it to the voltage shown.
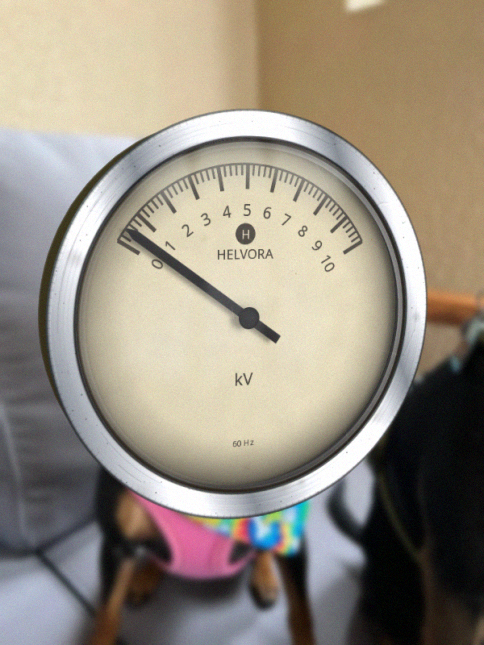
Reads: 0.4; kV
